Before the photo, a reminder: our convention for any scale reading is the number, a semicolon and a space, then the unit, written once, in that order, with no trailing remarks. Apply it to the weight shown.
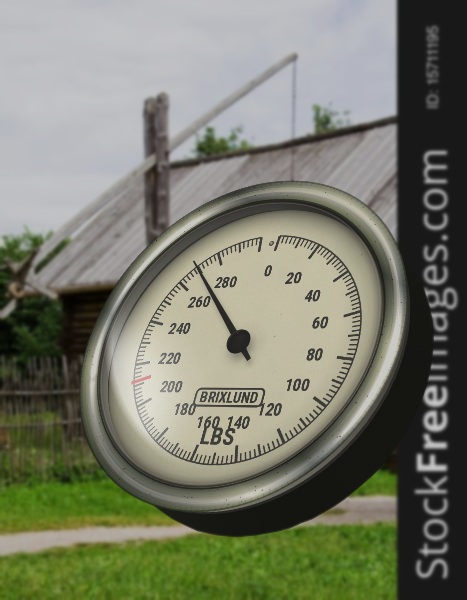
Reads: 270; lb
